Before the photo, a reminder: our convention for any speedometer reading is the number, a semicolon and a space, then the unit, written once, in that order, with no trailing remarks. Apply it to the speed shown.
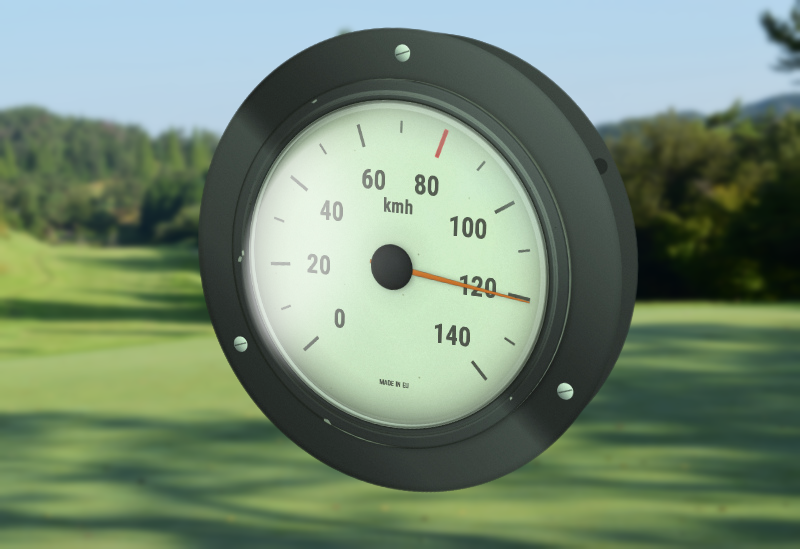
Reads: 120; km/h
